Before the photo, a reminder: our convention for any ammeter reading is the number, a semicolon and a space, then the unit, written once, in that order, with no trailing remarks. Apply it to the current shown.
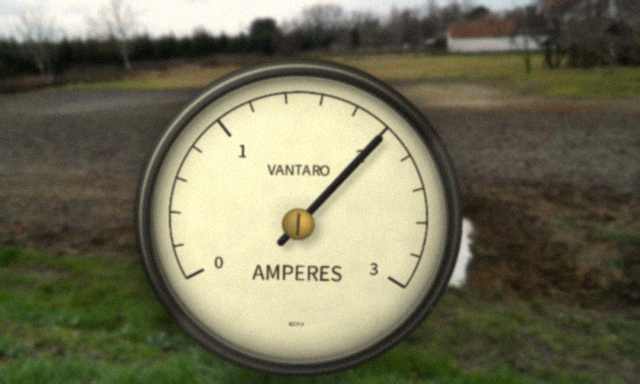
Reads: 2; A
